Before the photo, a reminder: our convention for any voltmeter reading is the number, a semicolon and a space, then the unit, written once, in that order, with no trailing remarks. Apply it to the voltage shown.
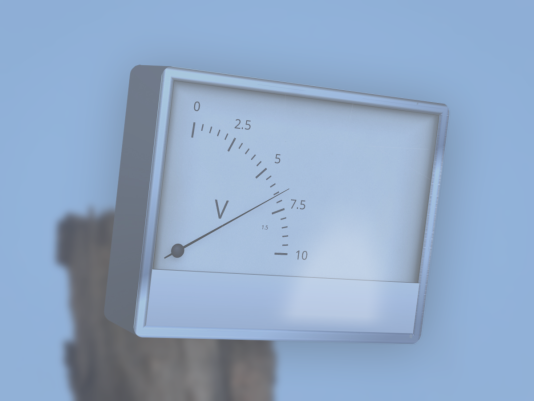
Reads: 6.5; V
